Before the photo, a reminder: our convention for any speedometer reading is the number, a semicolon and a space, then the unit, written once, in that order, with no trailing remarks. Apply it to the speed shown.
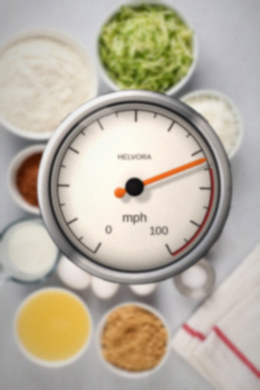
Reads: 72.5; mph
